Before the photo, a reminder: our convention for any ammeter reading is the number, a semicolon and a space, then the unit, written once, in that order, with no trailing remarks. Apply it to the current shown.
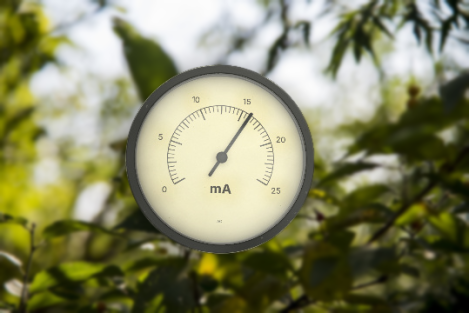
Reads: 16; mA
